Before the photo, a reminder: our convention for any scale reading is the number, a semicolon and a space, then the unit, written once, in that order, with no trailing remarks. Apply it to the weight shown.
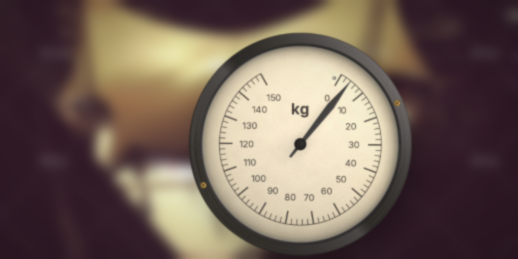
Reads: 4; kg
